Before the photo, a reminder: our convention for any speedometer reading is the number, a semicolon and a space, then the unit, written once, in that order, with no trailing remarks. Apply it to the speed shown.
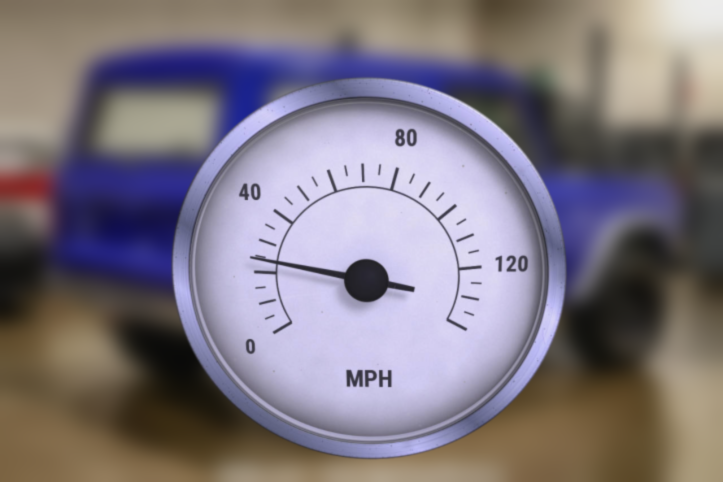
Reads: 25; mph
